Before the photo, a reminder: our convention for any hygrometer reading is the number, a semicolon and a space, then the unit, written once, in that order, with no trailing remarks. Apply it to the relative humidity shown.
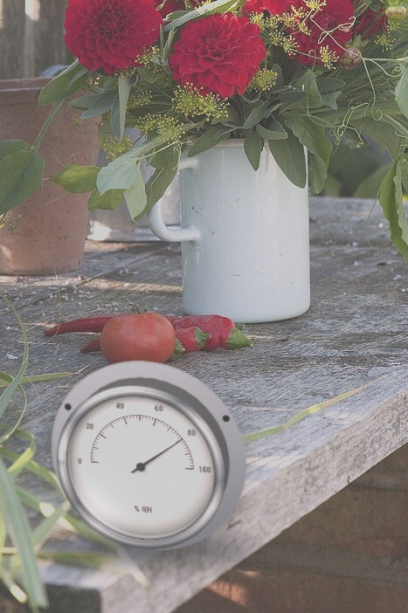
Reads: 80; %
